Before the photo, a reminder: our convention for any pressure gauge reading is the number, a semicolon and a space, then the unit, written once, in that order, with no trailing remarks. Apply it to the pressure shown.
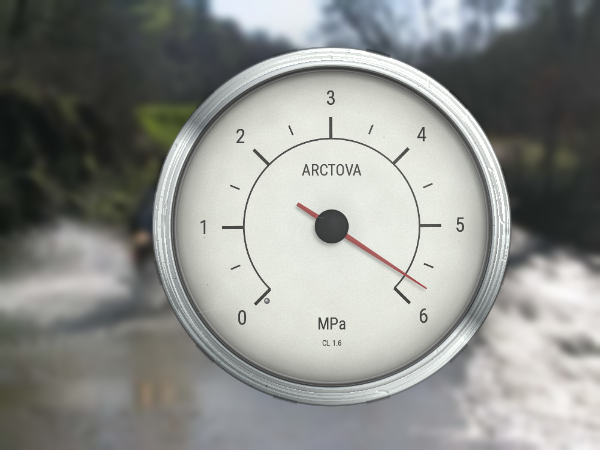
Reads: 5.75; MPa
